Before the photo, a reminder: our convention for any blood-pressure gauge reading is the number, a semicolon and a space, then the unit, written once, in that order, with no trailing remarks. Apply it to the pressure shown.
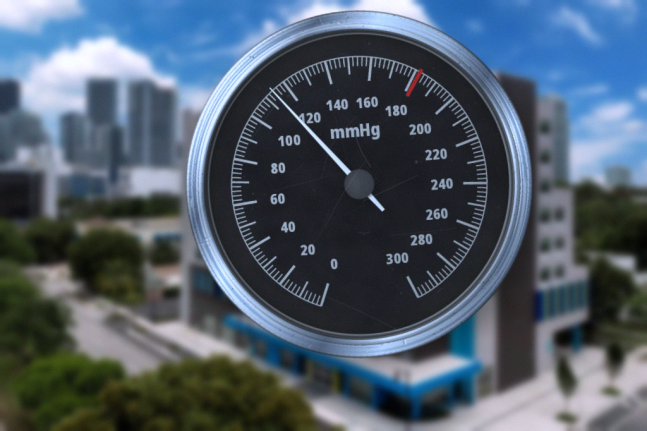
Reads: 114; mmHg
